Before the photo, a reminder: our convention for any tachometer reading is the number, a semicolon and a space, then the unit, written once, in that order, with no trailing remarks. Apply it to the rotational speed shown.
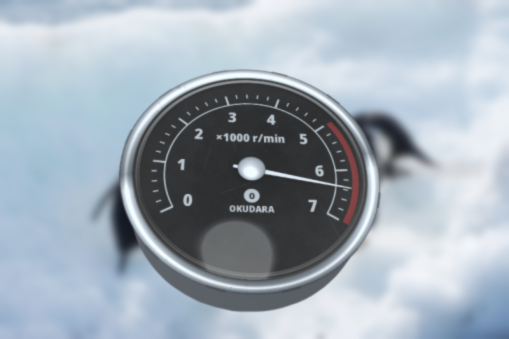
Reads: 6400; rpm
